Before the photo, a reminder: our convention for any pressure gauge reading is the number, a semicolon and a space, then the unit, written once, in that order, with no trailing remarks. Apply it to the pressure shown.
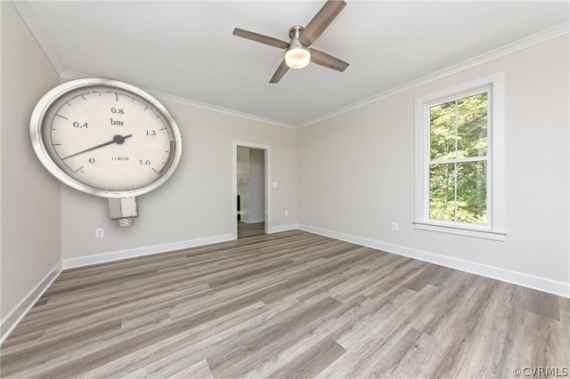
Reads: 0.1; bar
